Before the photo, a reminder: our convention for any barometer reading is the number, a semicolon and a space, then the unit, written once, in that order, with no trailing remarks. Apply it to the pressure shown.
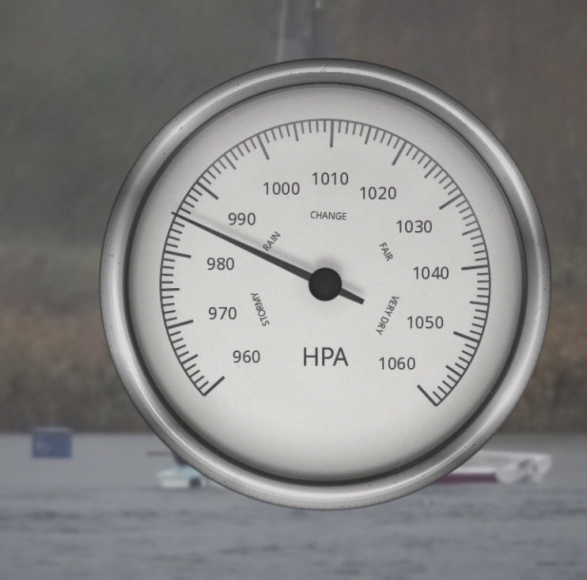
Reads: 985; hPa
